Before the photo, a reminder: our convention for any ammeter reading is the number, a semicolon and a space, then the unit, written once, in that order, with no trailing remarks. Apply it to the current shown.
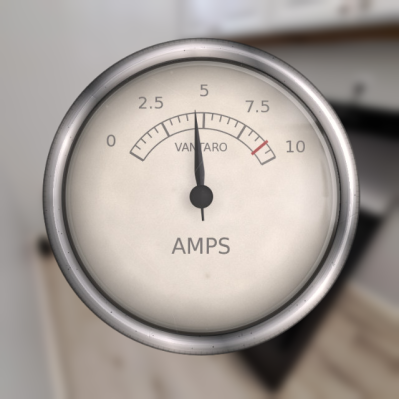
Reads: 4.5; A
